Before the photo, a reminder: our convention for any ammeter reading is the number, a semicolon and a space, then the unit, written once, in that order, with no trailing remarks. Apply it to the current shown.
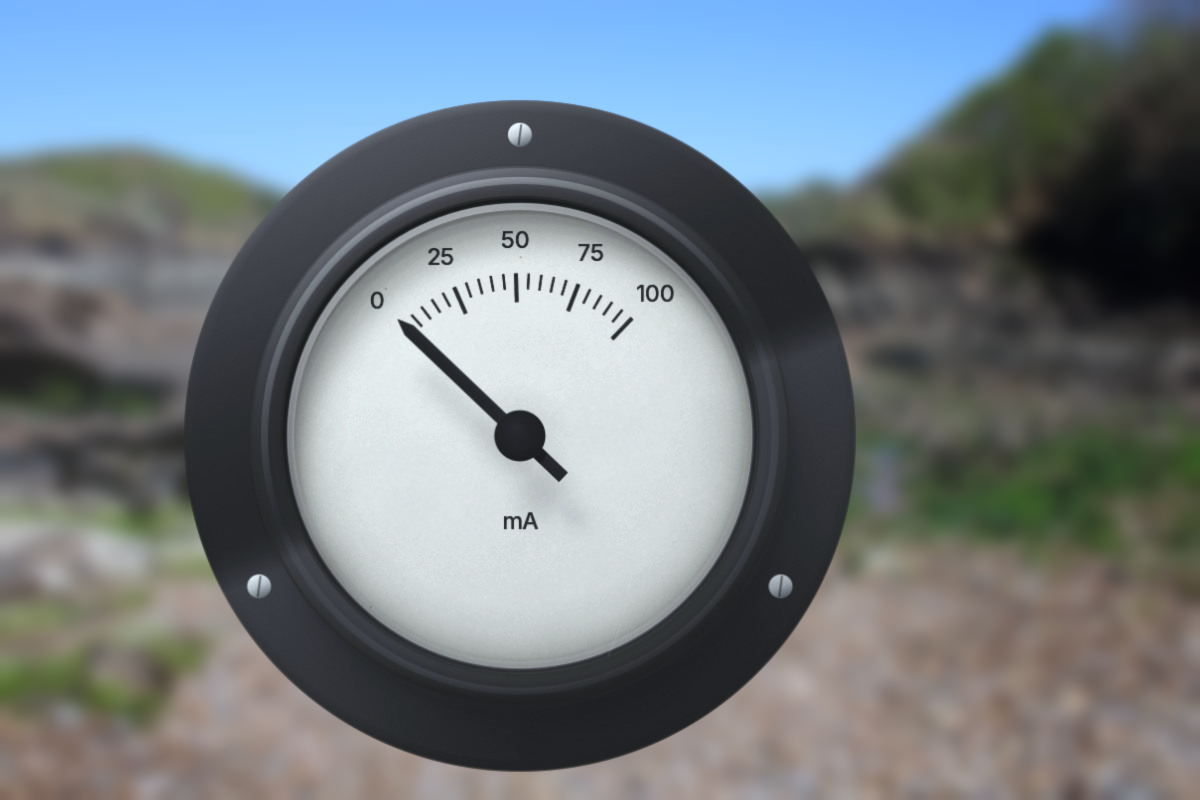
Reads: 0; mA
